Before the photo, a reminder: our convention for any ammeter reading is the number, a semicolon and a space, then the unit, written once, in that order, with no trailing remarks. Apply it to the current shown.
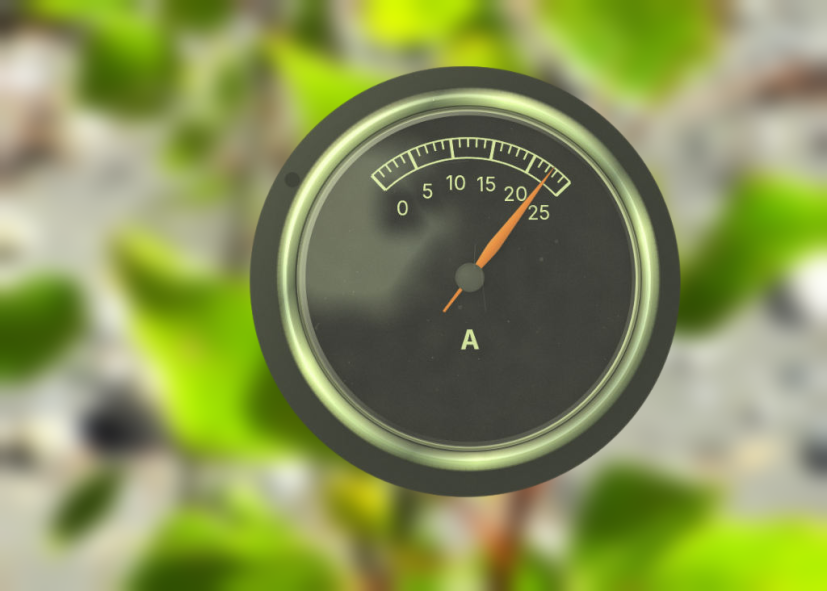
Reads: 22.5; A
